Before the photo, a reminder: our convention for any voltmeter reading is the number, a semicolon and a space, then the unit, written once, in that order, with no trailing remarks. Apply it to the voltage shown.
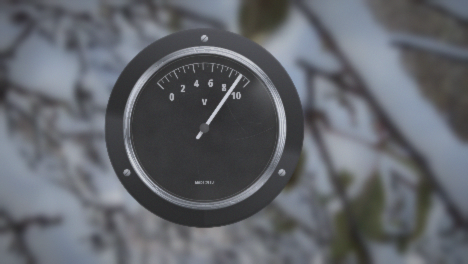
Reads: 9; V
